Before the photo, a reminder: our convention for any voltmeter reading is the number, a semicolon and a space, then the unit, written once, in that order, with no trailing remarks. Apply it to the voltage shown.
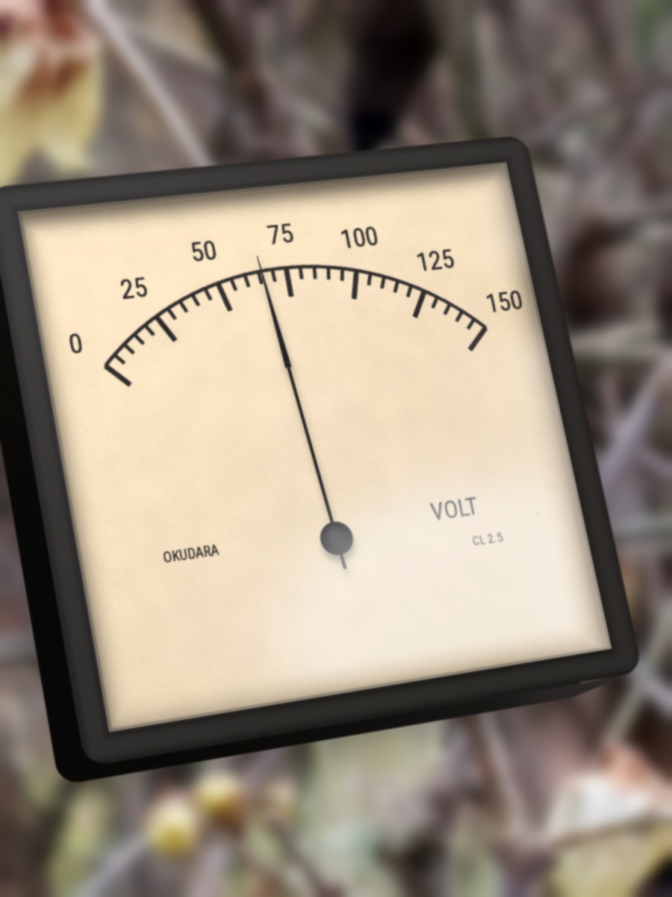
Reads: 65; V
